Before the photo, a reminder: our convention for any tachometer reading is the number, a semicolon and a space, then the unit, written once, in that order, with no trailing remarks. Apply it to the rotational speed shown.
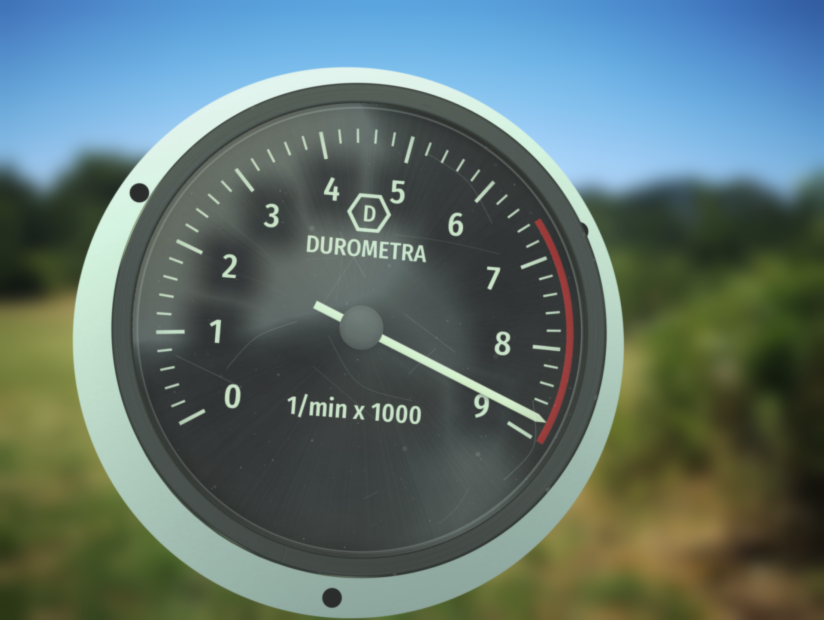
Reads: 8800; rpm
